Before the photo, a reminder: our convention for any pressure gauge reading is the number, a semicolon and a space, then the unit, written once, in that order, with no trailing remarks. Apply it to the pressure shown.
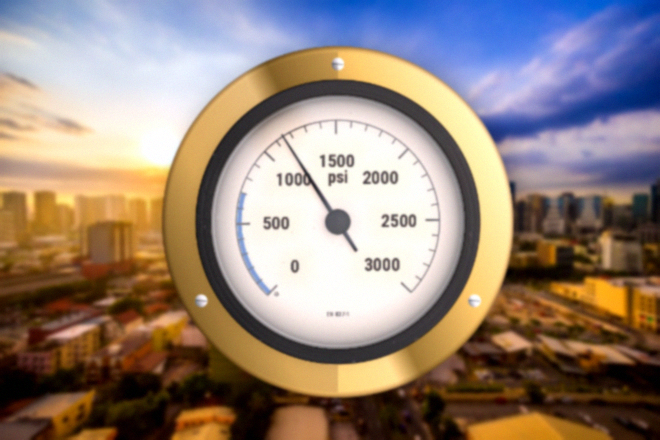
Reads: 1150; psi
